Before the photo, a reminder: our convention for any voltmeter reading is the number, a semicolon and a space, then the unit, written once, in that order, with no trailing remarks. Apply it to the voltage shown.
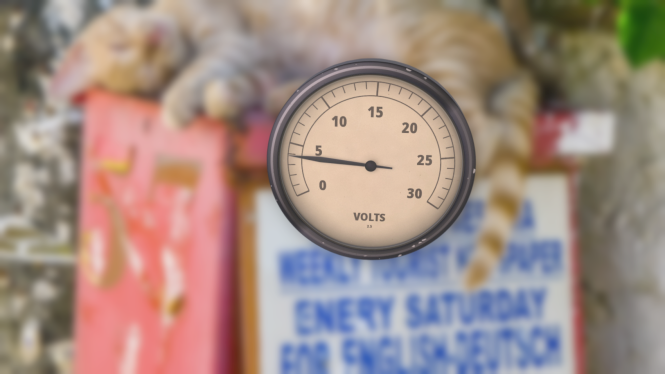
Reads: 4; V
